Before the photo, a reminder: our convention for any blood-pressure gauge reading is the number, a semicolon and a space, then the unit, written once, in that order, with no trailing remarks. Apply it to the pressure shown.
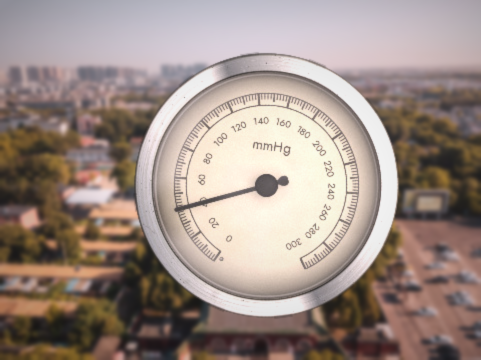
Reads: 40; mmHg
